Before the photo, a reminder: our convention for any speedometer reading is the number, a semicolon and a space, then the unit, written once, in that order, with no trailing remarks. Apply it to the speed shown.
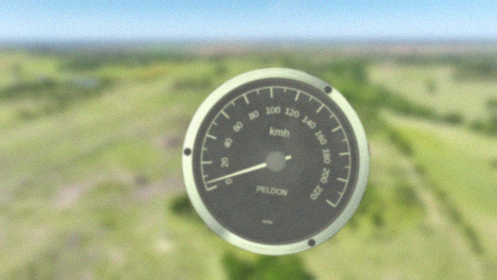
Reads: 5; km/h
